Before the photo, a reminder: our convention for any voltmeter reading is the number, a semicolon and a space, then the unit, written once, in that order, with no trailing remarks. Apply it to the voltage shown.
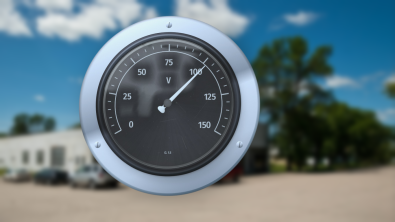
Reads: 102.5; V
